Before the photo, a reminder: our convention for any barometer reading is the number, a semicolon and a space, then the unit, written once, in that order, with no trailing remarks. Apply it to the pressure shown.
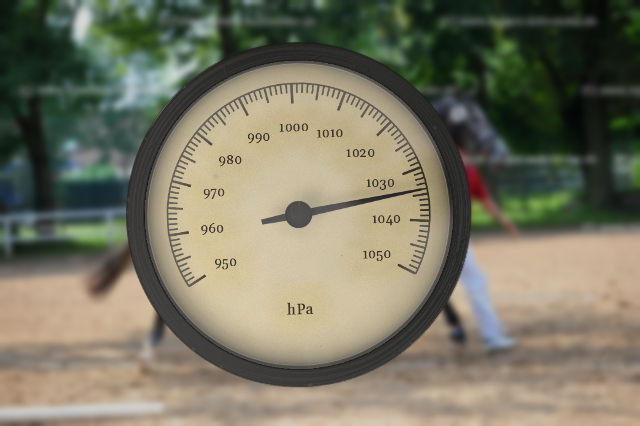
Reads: 1034; hPa
